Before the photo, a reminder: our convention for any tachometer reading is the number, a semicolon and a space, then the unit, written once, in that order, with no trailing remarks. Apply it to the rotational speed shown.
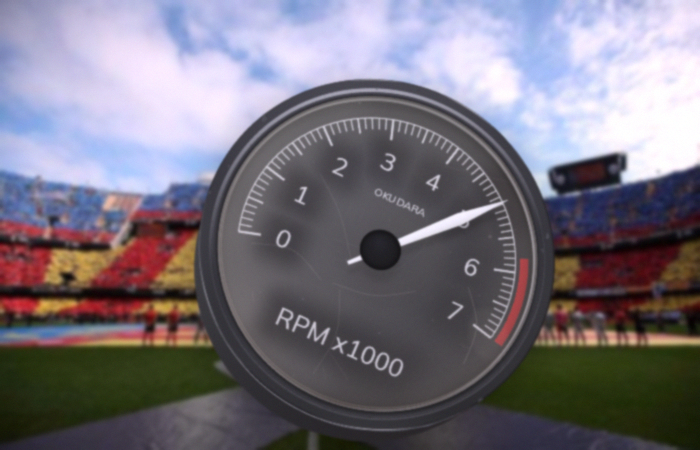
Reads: 5000; rpm
